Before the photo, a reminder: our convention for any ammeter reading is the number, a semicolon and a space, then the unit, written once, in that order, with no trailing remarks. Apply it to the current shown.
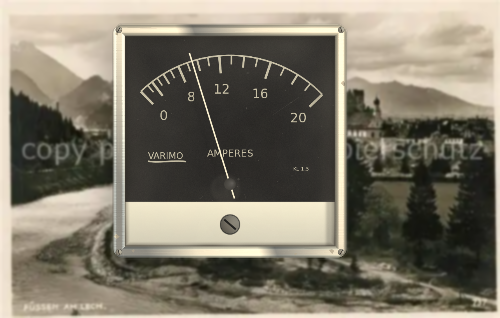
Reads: 9.5; A
